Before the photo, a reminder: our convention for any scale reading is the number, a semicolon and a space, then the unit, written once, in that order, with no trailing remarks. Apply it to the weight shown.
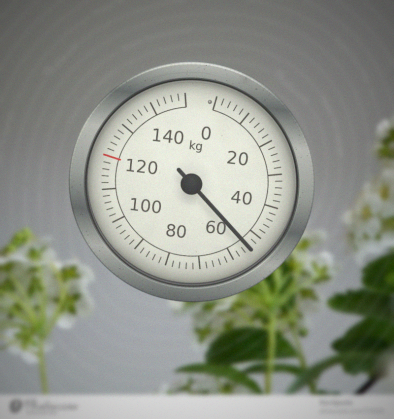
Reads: 54; kg
